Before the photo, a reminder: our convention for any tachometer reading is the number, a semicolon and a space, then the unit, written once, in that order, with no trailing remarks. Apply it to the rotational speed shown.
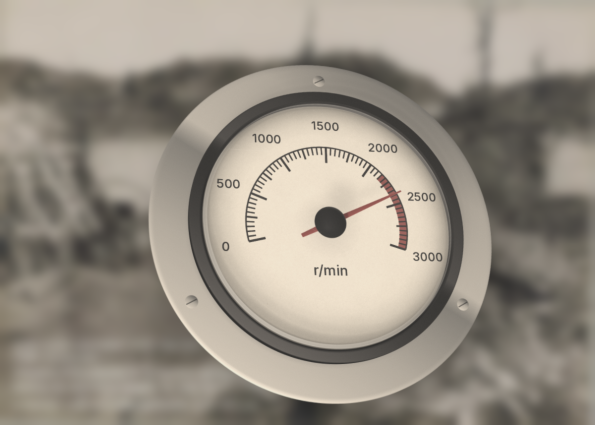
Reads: 2400; rpm
